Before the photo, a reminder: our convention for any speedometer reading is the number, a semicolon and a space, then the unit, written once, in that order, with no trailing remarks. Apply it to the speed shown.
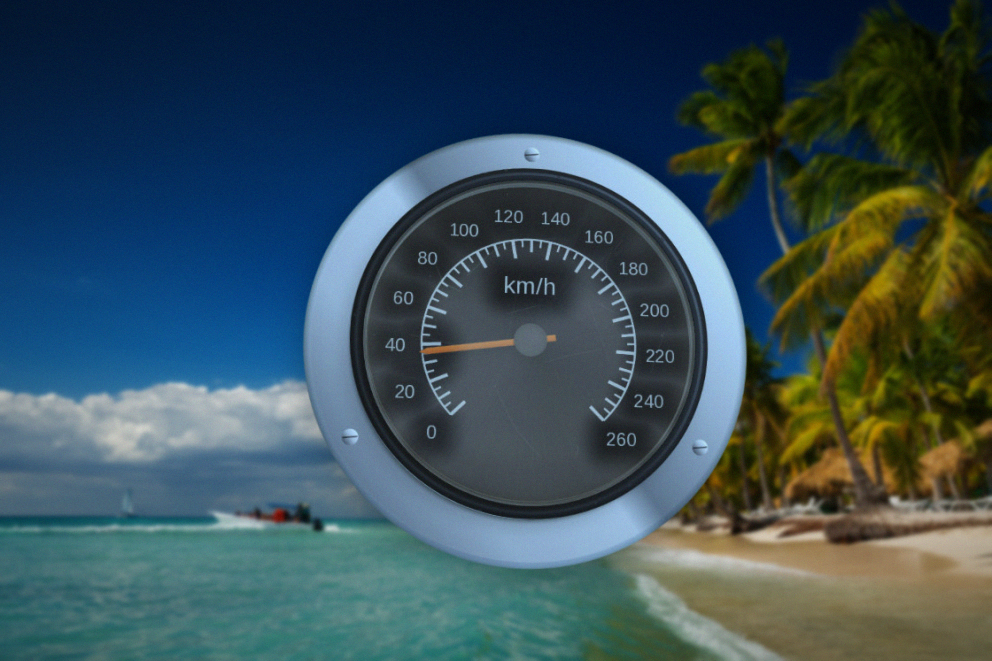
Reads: 35; km/h
